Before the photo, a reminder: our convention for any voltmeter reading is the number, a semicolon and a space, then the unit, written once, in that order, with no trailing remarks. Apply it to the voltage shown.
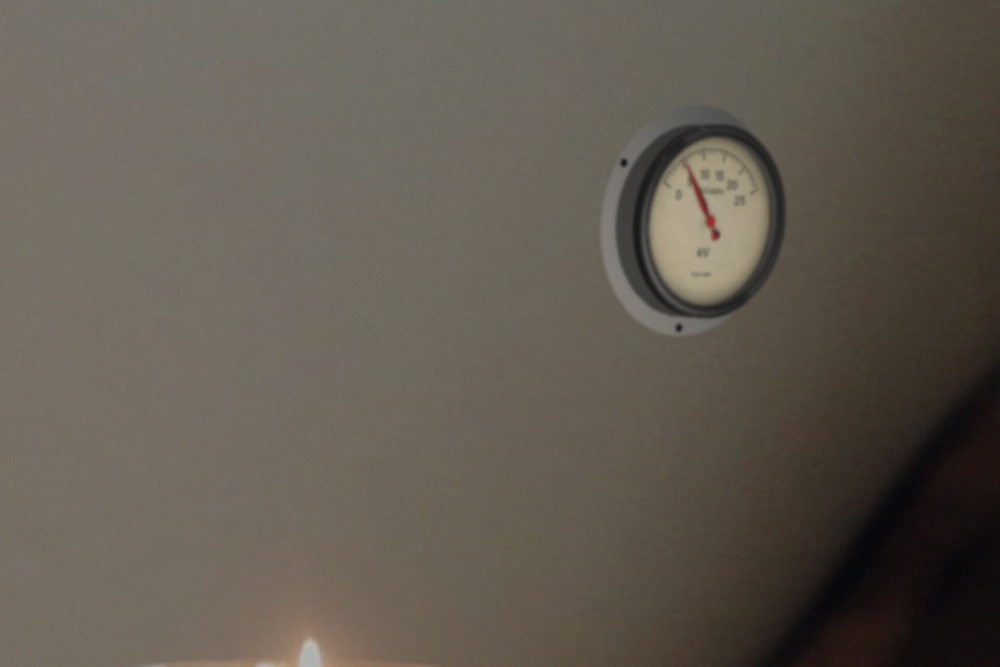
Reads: 5; kV
